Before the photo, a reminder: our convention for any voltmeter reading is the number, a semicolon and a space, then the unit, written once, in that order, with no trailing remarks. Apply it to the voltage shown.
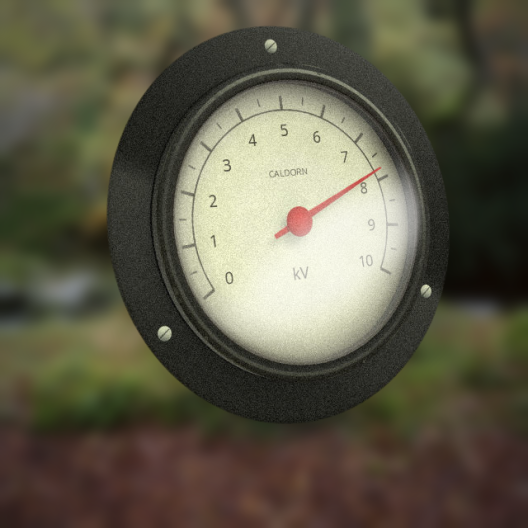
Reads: 7.75; kV
